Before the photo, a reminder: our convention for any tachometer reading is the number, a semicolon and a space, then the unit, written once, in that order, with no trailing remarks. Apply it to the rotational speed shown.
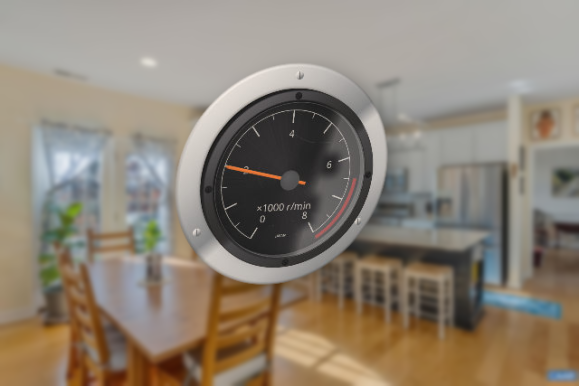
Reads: 2000; rpm
